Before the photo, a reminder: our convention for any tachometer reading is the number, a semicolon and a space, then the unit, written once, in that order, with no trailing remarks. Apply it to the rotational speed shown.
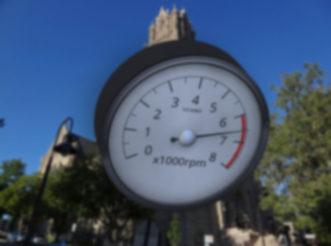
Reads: 6500; rpm
